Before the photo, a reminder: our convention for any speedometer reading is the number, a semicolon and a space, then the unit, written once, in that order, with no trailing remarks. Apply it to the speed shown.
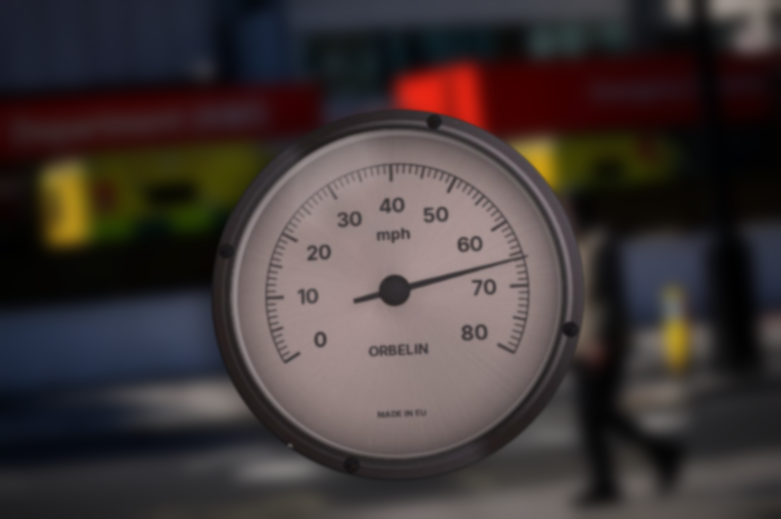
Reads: 66; mph
